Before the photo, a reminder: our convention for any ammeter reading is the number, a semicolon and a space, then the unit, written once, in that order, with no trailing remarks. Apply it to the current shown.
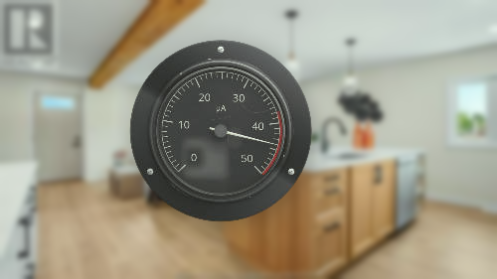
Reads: 44; µA
